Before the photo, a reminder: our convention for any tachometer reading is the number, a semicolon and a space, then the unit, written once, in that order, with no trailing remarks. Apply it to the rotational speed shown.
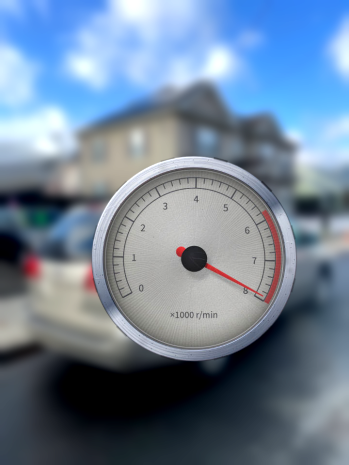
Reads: 7900; rpm
